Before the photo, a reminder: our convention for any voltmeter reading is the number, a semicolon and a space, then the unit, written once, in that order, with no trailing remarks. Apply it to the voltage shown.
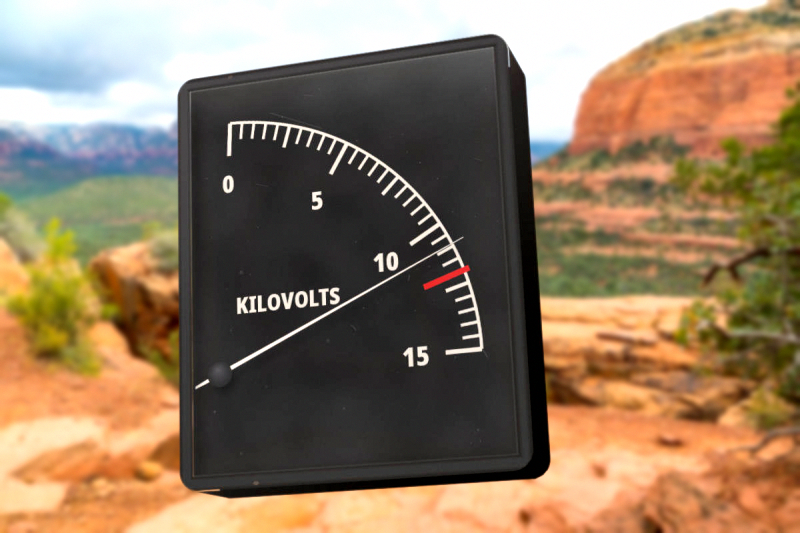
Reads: 11; kV
